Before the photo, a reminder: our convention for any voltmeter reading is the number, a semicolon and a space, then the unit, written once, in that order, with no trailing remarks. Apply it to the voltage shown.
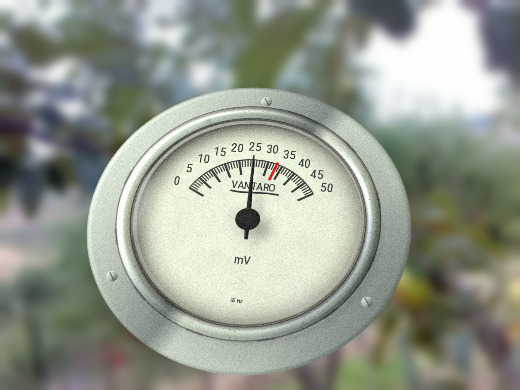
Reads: 25; mV
